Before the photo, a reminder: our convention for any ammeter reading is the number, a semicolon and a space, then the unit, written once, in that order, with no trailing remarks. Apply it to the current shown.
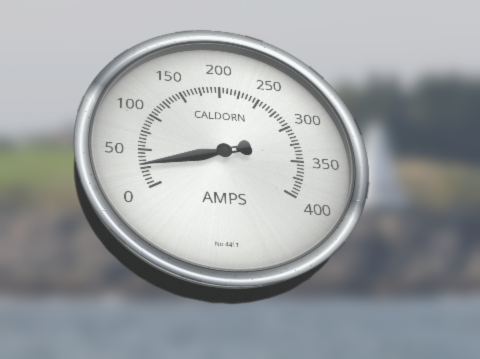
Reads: 25; A
